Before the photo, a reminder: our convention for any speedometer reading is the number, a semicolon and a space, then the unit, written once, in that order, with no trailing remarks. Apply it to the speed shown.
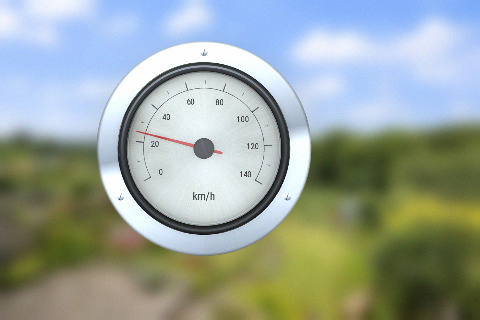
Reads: 25; km/h
